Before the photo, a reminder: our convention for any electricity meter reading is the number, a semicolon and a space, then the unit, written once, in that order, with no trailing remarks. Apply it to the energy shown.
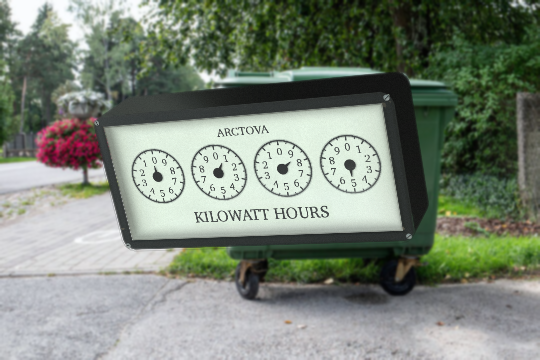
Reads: 85; kWh
